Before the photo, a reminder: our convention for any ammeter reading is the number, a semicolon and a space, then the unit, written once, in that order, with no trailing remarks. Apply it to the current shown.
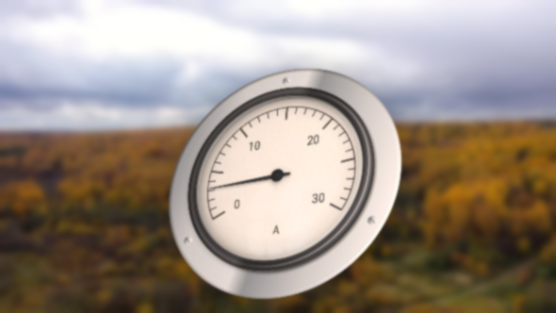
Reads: 3; A
